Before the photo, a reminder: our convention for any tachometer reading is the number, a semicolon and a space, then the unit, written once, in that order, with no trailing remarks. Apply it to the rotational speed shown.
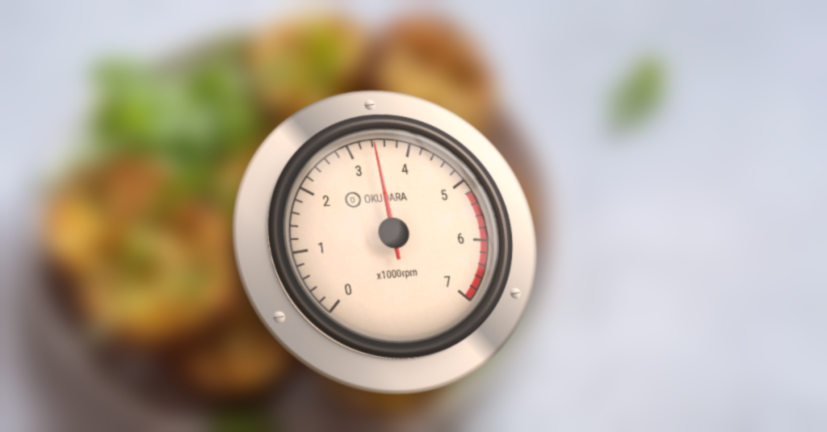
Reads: 3400; rpm
